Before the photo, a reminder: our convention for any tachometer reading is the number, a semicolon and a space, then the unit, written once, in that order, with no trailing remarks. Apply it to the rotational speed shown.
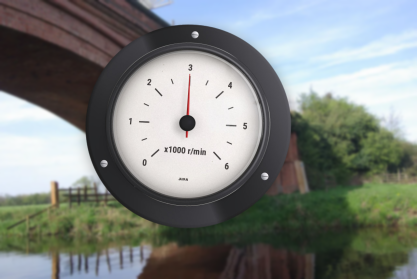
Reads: 3000; rpm
